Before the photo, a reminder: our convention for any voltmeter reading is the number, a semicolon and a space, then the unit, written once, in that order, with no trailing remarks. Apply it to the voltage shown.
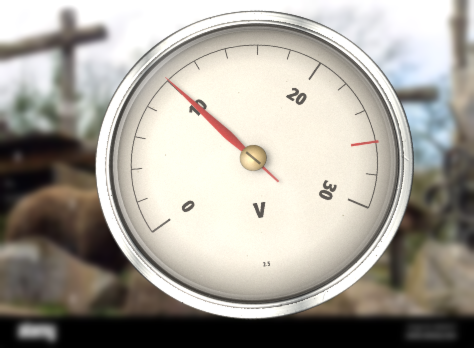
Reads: 10; V
